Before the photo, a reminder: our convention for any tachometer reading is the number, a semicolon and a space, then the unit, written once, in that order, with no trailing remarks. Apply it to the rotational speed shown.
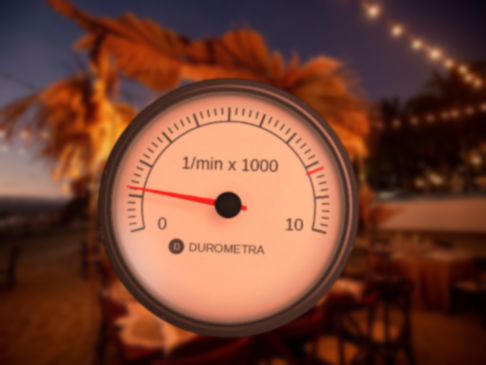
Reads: 1200; rpm
